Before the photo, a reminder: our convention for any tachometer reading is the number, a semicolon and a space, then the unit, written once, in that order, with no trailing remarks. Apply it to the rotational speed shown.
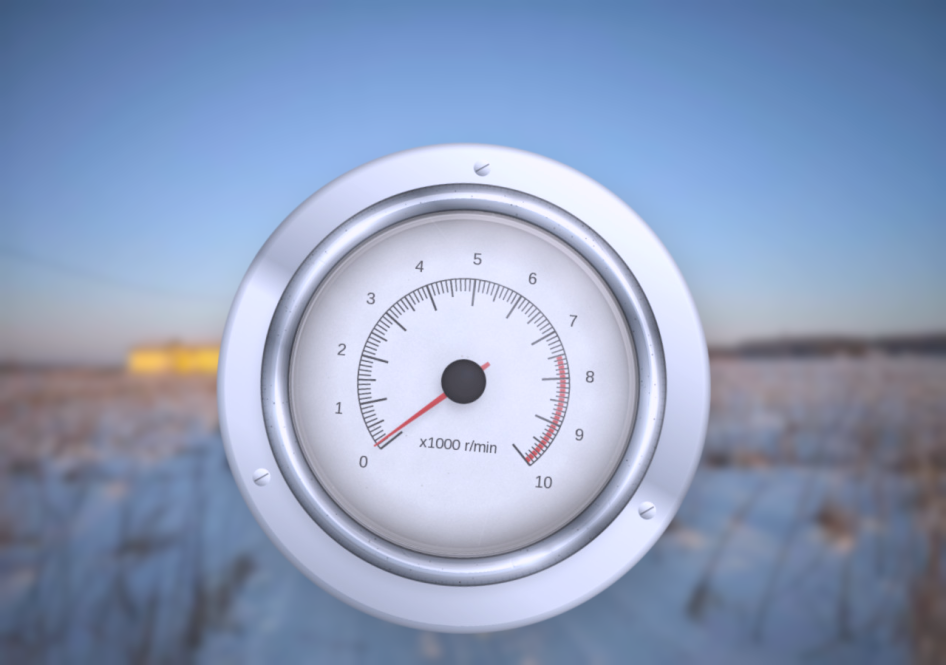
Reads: 100; rpm
